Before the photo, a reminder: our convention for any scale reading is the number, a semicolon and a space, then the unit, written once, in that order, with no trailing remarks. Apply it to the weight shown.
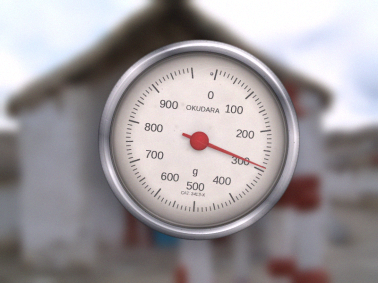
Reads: 290; g
